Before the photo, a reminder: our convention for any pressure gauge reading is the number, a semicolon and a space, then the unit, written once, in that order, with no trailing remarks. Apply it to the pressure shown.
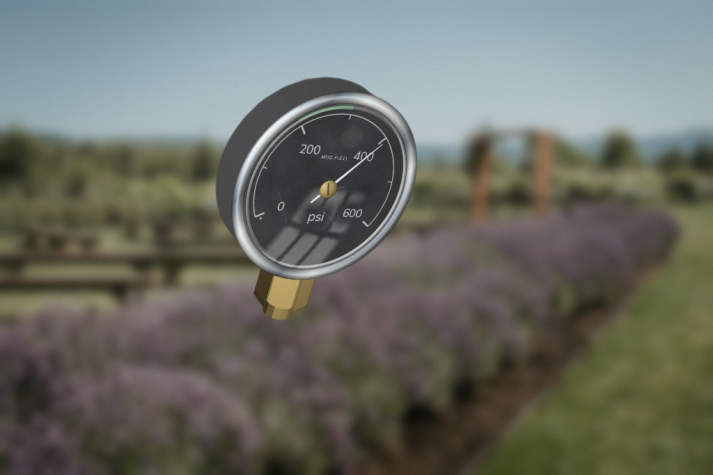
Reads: 400; psi
